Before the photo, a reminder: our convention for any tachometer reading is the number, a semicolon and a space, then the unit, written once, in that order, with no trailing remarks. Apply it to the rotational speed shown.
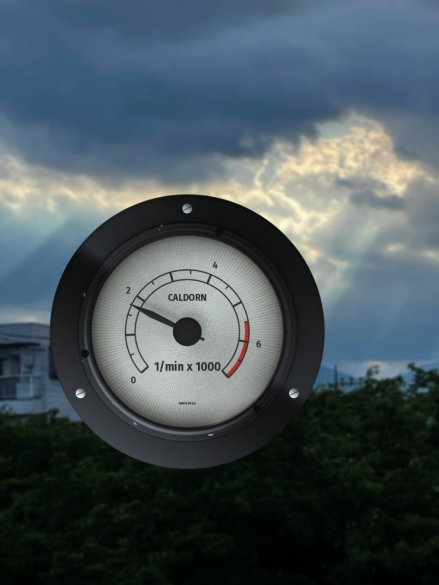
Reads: 1750; rpm
